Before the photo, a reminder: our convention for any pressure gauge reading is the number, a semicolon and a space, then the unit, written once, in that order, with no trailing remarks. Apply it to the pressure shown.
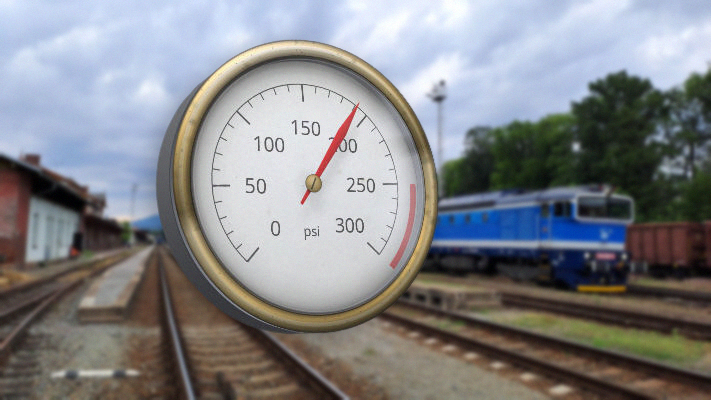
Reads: 190; psi
